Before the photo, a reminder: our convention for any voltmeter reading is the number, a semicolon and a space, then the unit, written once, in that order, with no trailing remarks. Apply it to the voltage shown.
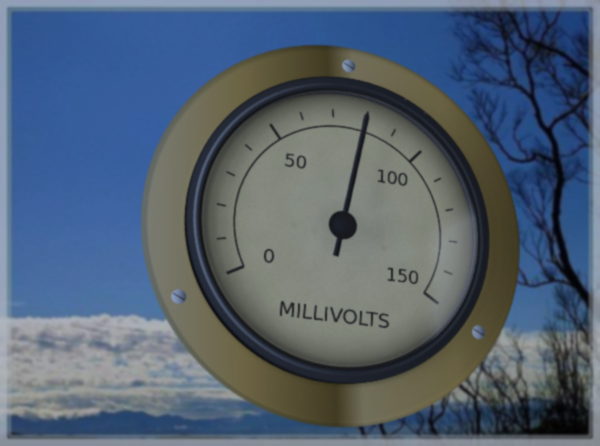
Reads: 80; mV
